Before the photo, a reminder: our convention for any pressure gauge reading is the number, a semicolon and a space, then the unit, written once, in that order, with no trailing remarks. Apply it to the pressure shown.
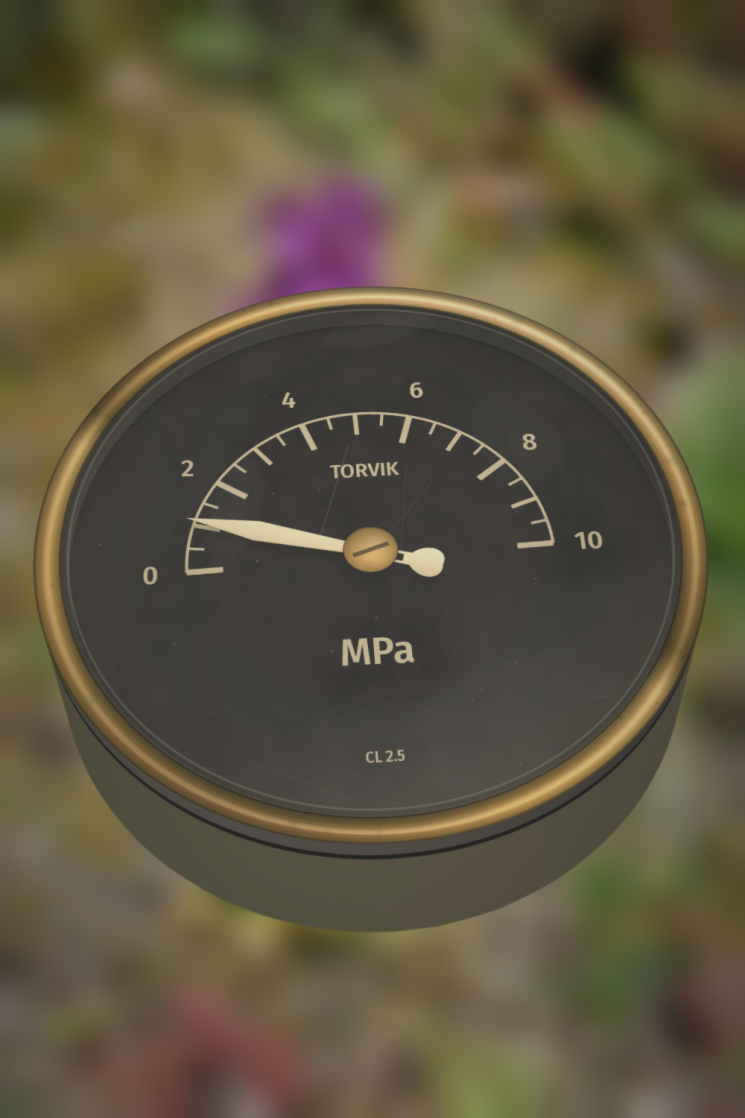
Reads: 1; MPa
